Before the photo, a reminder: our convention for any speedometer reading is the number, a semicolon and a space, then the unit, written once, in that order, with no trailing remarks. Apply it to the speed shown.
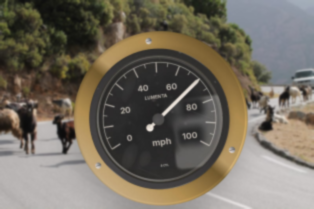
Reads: 70; mph
